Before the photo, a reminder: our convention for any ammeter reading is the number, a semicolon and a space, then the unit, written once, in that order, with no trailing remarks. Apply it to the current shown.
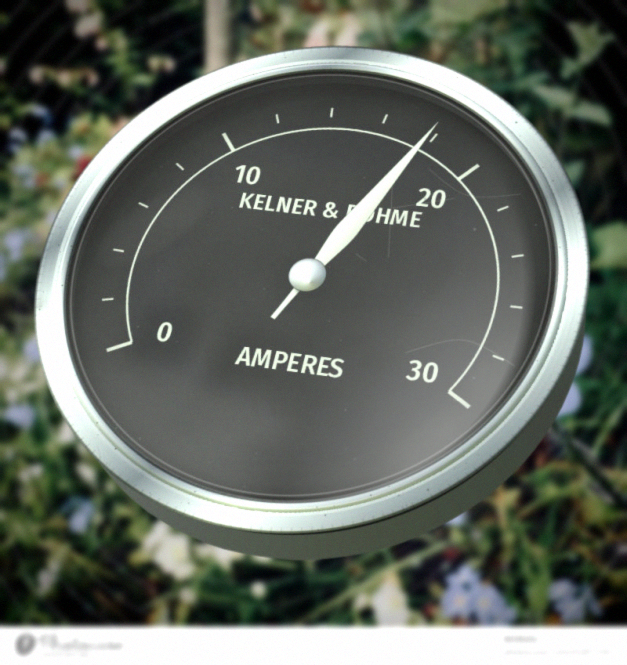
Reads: 18; A
